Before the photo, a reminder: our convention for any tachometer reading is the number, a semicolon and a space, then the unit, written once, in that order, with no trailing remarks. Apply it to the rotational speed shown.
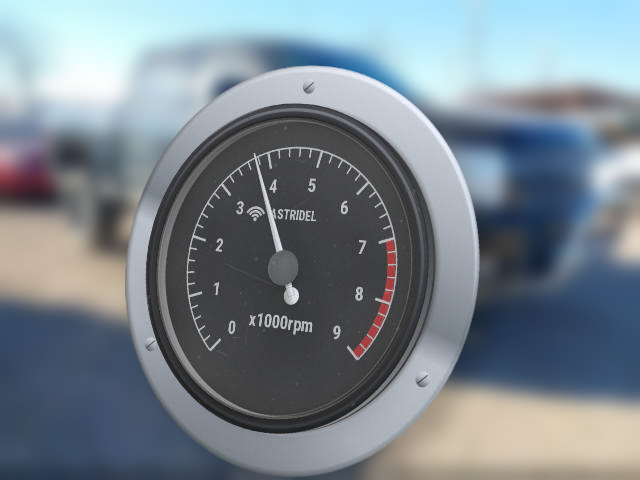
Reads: 3800; rpm
